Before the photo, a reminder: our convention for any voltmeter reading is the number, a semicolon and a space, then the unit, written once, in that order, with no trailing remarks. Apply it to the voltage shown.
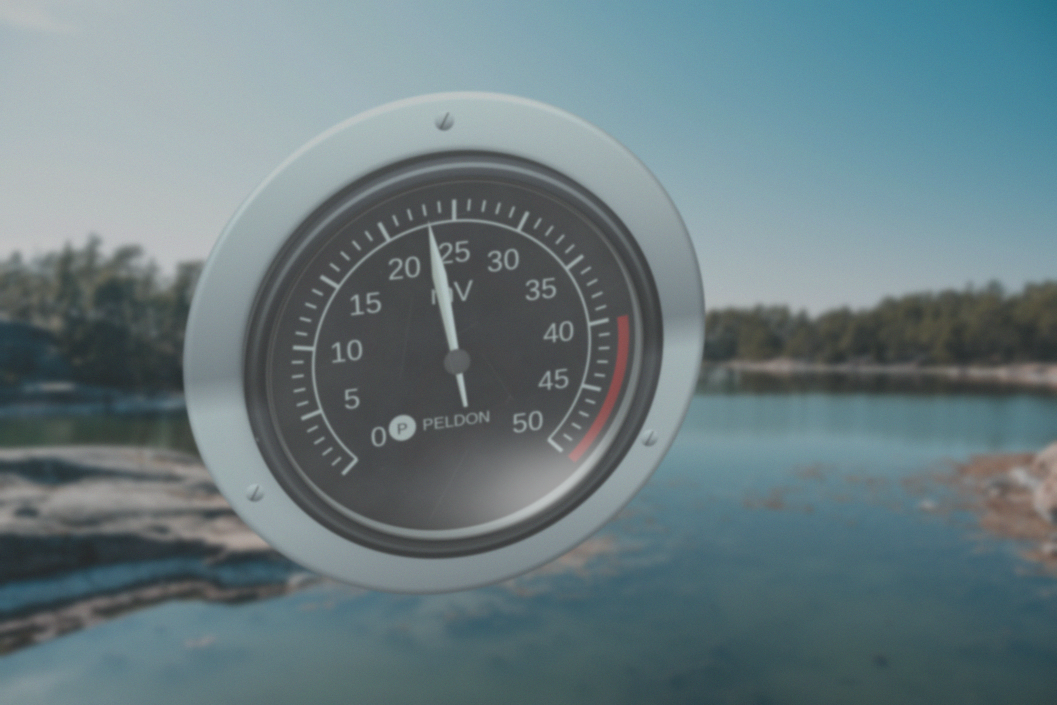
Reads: 23; mV
